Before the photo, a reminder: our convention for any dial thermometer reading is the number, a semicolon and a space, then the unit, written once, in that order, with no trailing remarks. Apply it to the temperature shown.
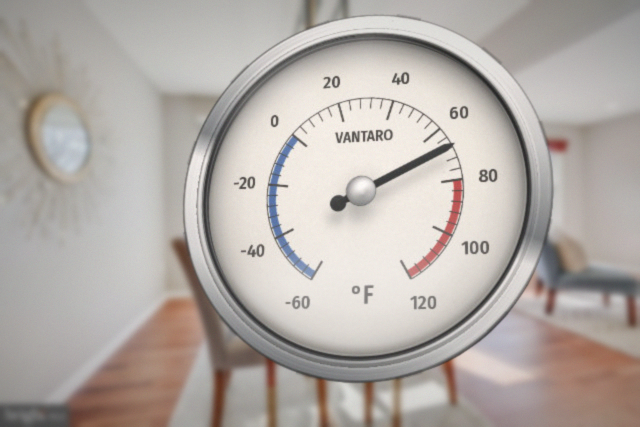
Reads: 68; °F
